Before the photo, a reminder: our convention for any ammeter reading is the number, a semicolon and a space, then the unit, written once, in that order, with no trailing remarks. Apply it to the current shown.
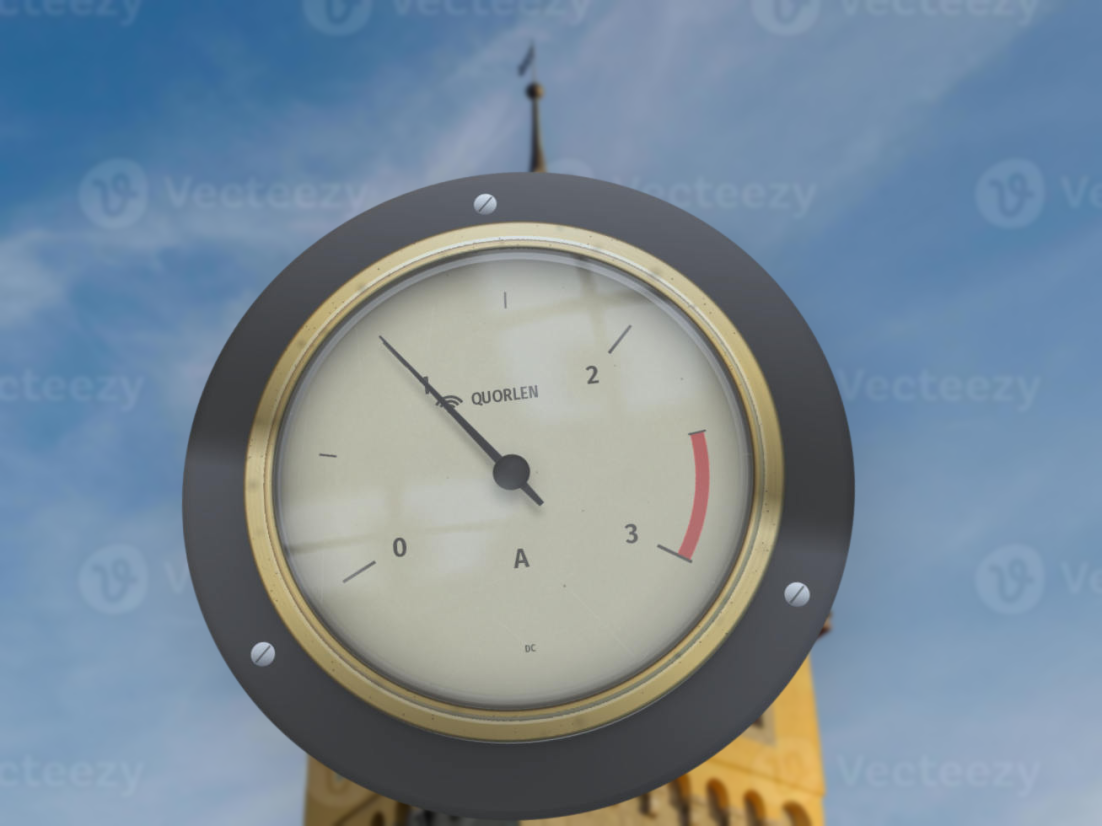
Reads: 1; A
